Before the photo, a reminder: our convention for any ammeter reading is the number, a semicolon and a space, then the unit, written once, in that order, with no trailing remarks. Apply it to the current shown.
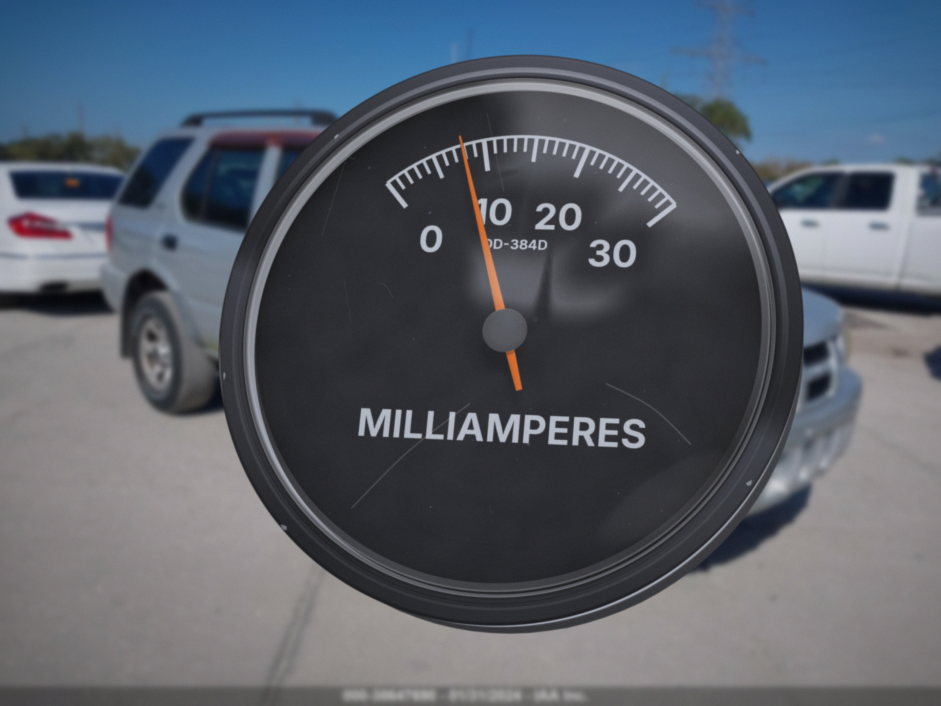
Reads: 8; mA
